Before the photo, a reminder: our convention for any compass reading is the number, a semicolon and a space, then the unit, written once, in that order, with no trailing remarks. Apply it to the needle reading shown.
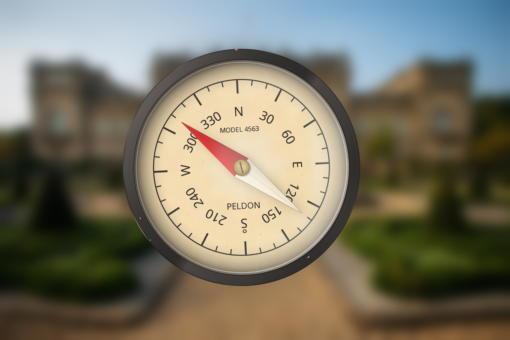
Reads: 310; °
